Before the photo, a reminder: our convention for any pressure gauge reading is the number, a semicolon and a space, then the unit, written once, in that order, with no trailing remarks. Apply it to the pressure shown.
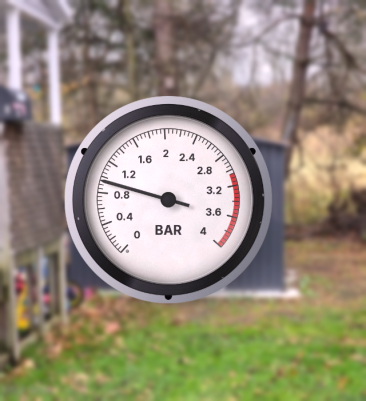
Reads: 0.95; bar
